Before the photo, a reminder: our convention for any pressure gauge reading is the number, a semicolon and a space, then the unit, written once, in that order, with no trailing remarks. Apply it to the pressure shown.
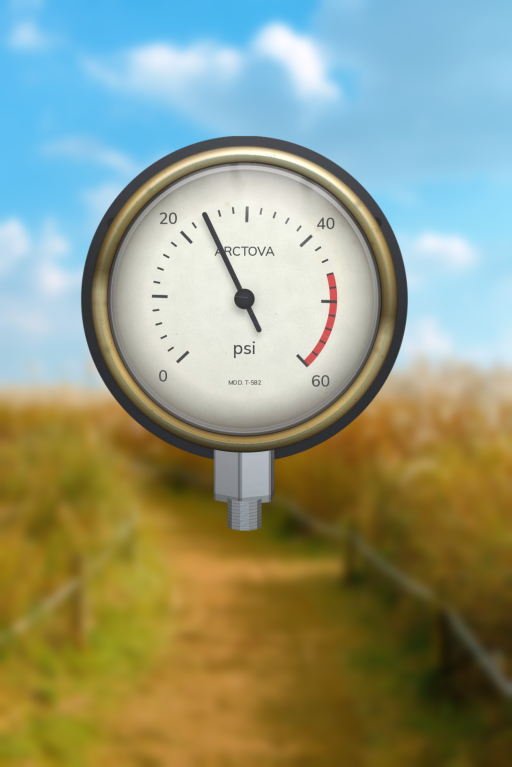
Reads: 24; psi
